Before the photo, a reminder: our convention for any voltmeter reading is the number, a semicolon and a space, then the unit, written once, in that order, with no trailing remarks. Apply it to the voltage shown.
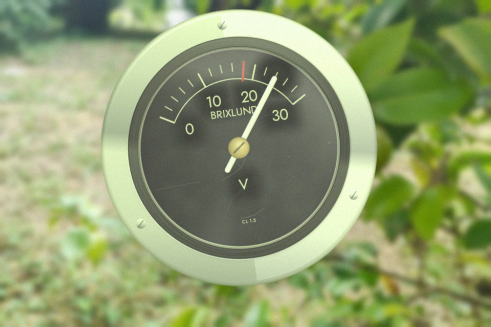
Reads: 24; V
